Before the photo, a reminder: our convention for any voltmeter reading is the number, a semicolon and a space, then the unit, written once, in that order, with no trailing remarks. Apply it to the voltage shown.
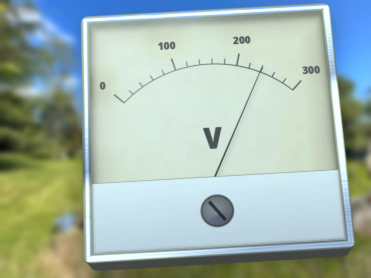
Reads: 240; V
